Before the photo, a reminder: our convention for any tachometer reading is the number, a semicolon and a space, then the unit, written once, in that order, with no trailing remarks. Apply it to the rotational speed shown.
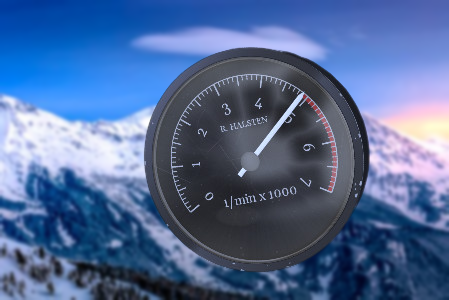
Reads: 4900; rpm
